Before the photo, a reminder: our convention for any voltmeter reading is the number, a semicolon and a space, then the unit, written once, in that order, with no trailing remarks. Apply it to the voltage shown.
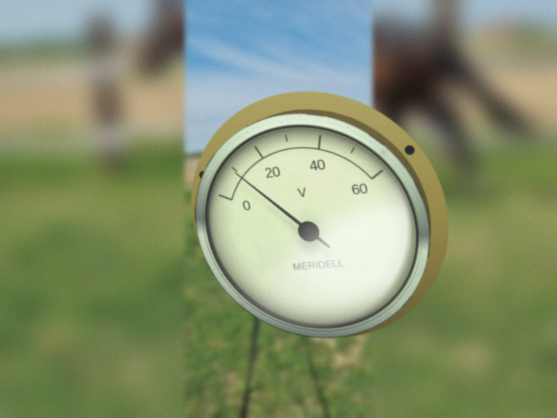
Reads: 10; V
